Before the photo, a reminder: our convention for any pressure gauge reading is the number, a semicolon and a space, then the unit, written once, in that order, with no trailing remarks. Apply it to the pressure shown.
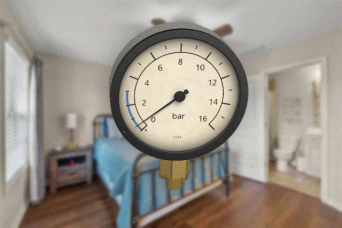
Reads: 0.5; bar
